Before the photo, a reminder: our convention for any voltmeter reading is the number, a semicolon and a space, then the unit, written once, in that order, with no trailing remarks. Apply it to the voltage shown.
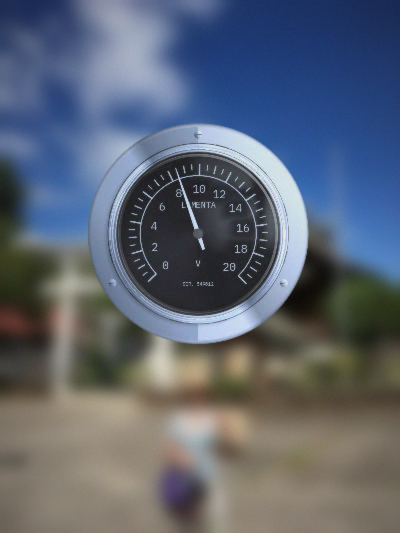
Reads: 8.5; V
